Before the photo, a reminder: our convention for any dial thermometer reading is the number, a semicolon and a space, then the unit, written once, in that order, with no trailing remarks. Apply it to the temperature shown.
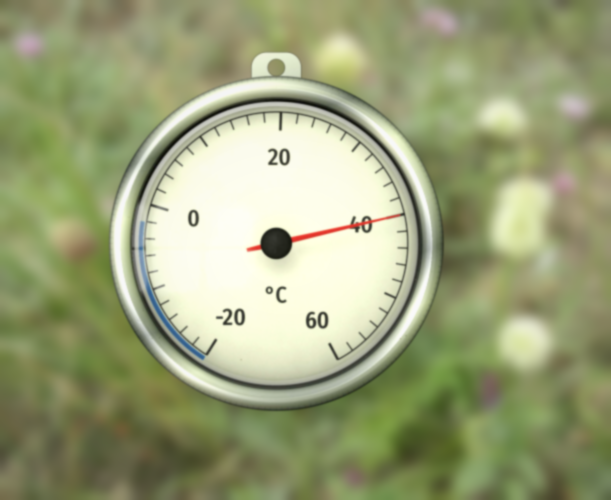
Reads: 40; °C
